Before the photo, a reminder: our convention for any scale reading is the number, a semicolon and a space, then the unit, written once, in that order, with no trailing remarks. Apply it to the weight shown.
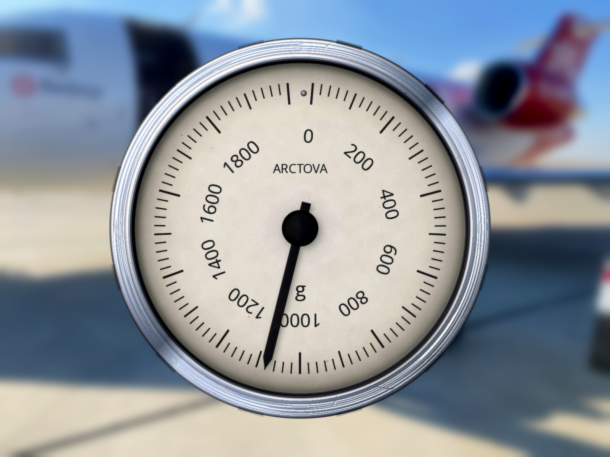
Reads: 1080; g
